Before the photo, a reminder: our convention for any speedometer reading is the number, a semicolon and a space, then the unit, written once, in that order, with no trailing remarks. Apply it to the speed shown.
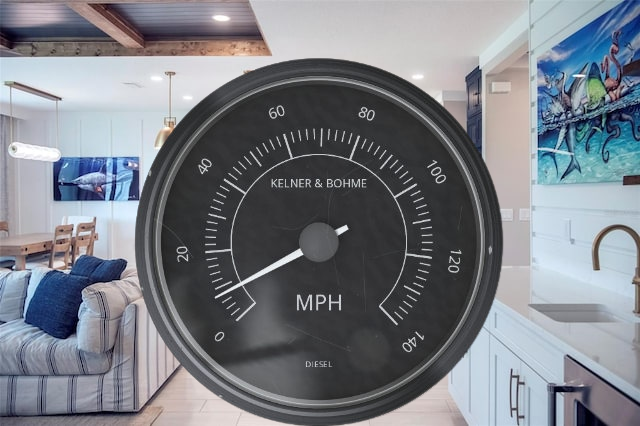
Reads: 8; mph
